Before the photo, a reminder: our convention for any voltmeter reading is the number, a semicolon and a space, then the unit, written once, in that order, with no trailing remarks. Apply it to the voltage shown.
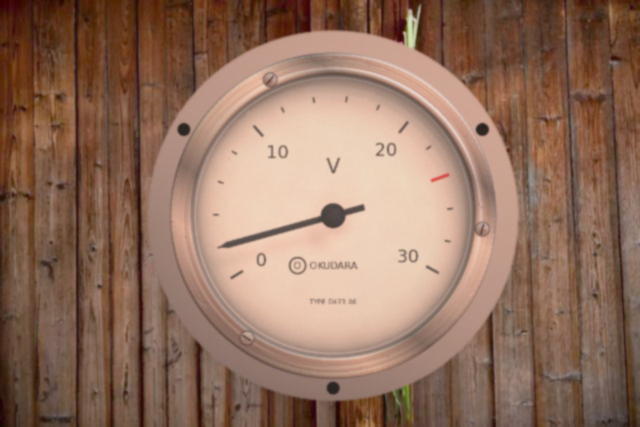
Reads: 2; V
